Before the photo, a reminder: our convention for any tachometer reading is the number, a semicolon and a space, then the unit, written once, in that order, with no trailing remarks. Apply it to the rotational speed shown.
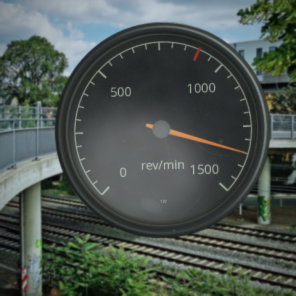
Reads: 1350; rpm
